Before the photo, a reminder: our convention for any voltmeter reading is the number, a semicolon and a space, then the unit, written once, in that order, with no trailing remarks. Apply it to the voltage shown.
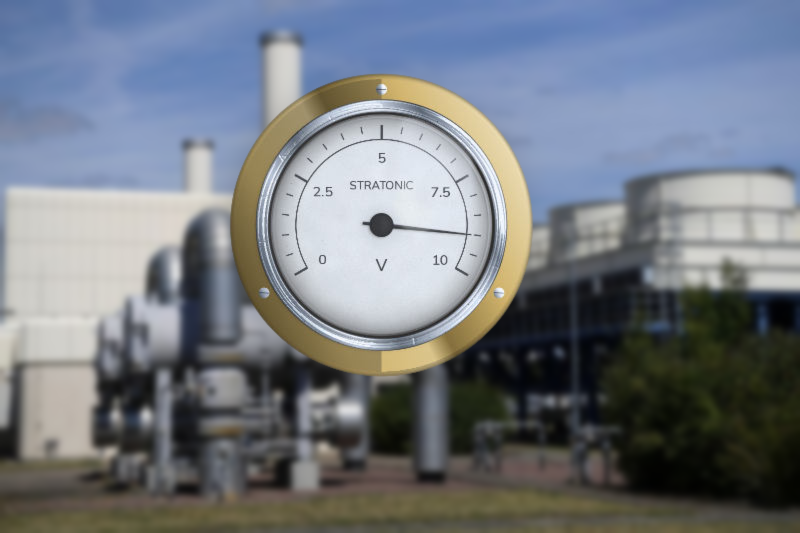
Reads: 9; V
